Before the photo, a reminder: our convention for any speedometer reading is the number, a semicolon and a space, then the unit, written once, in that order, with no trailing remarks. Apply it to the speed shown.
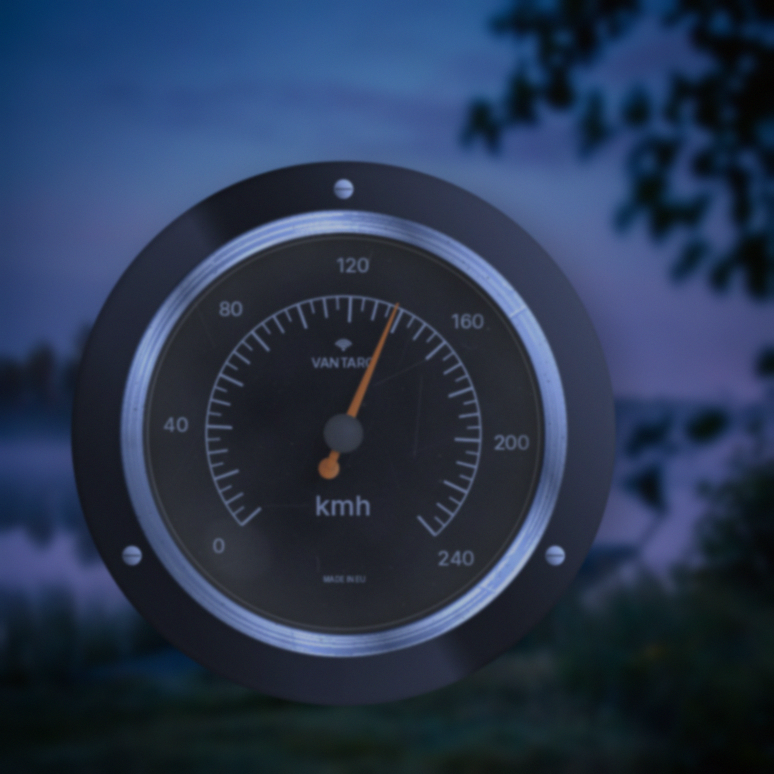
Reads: 137.5; km/h
